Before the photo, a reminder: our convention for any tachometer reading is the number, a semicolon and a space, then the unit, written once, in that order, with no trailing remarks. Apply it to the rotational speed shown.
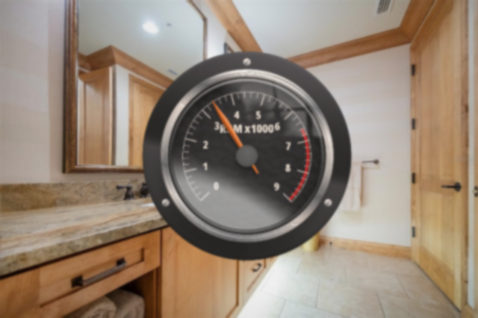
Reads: 3400; rpm
